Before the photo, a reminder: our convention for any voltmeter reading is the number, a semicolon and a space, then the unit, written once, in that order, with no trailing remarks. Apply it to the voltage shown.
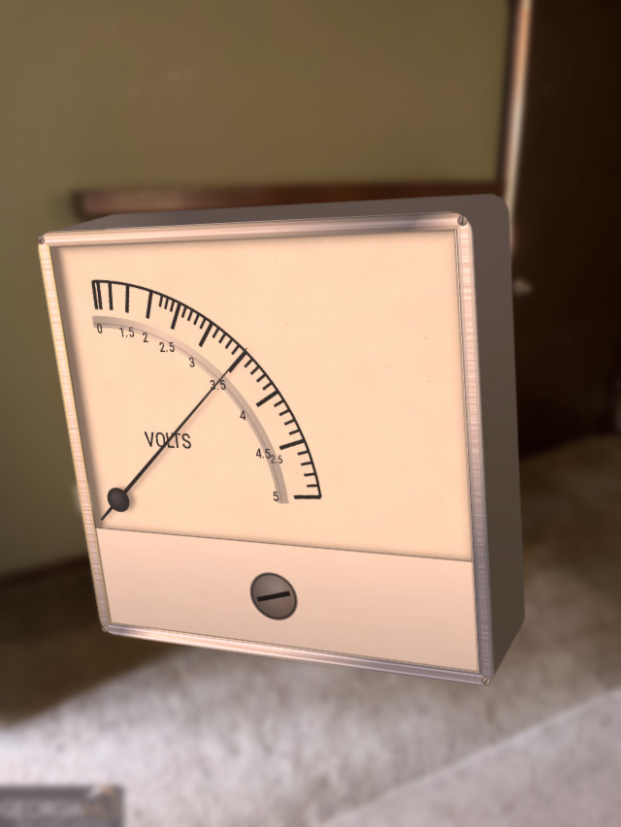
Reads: 3.5; V
